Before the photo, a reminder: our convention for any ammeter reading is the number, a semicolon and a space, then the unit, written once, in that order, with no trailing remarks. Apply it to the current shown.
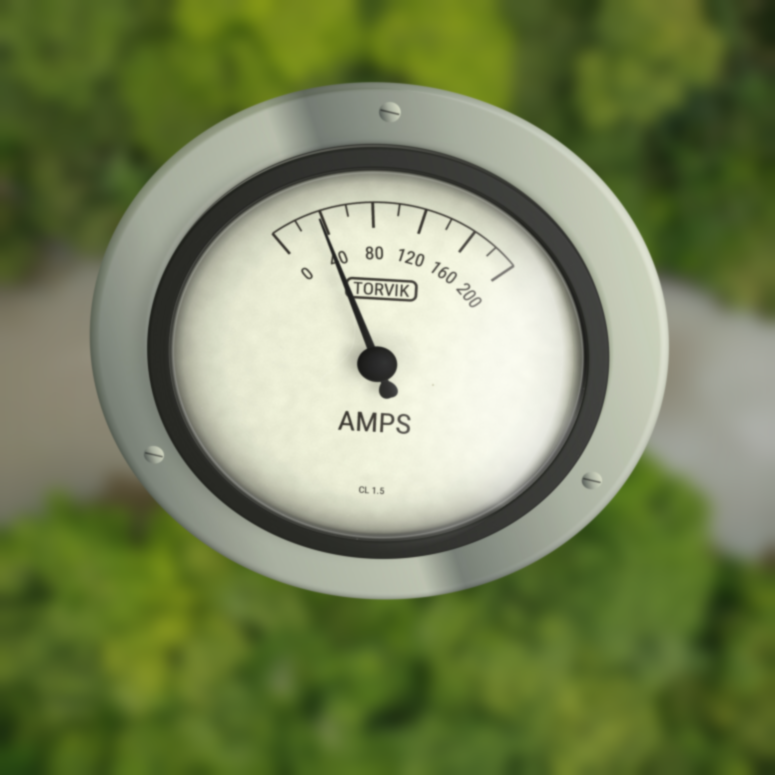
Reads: 40; A
